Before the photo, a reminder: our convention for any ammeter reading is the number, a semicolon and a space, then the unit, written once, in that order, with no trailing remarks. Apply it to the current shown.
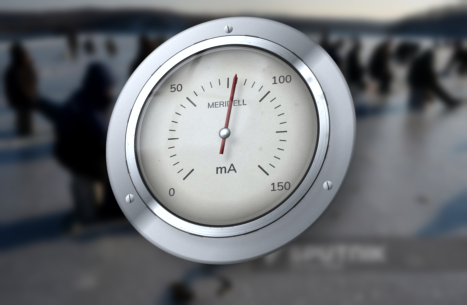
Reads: 80; mA
